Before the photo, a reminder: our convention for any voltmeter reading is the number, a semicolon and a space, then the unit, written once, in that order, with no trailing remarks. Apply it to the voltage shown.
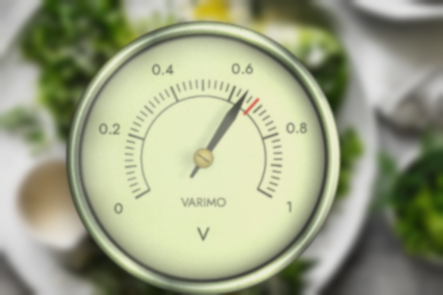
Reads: 0.64; V
